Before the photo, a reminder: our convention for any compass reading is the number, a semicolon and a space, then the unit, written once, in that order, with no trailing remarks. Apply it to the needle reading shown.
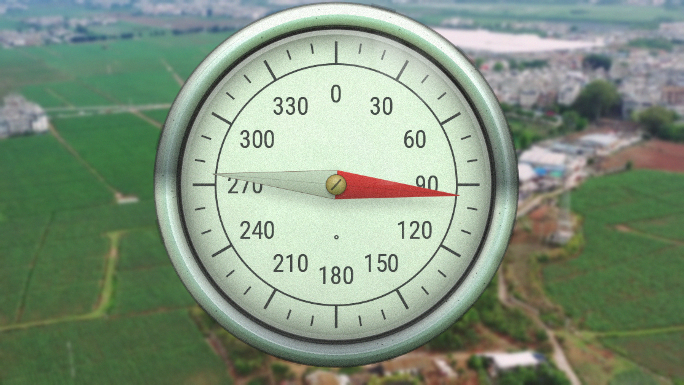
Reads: 95; °
